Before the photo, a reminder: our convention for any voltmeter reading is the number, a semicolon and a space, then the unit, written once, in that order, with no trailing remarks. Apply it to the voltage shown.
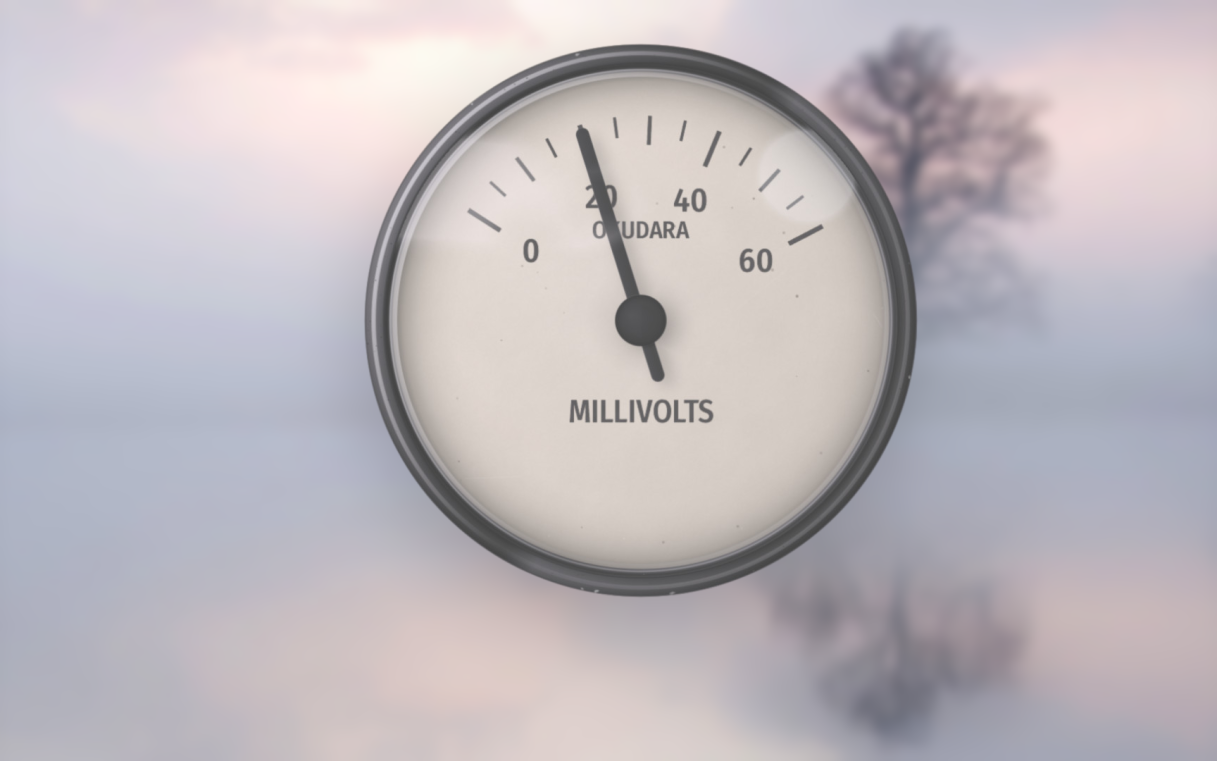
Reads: 20; mV
